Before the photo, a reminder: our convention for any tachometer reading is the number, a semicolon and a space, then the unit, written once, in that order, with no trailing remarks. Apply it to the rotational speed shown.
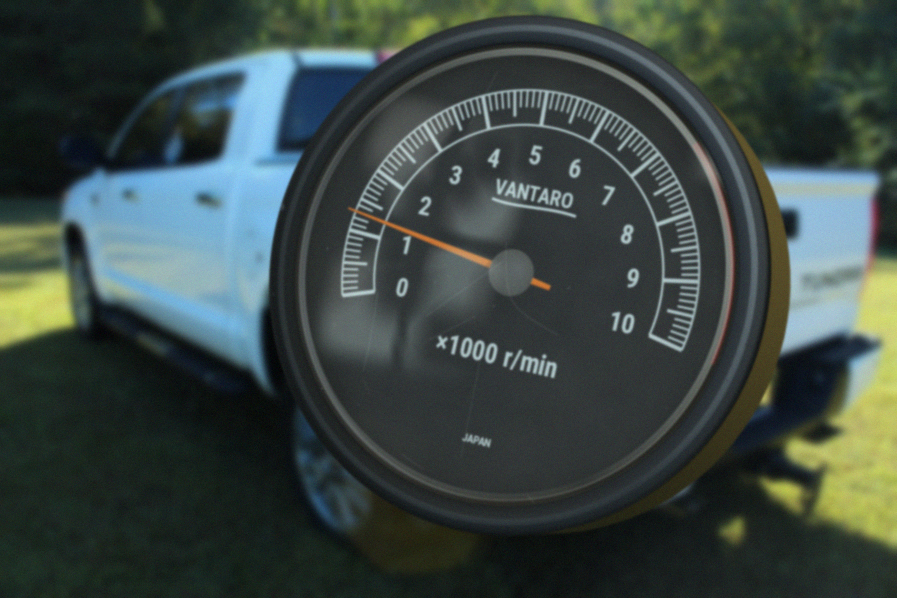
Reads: 1300; rpm
